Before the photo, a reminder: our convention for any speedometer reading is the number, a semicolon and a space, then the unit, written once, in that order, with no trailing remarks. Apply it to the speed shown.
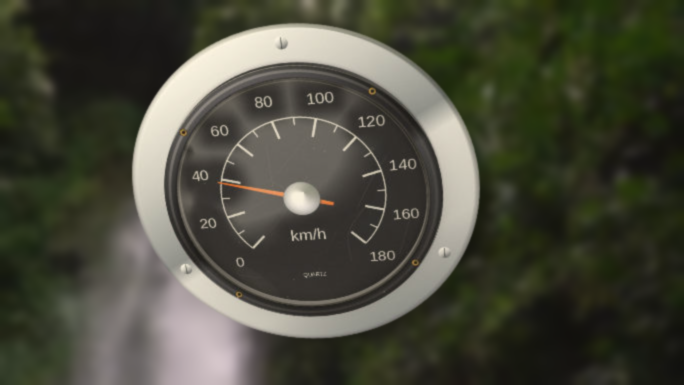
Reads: 40; km/h
